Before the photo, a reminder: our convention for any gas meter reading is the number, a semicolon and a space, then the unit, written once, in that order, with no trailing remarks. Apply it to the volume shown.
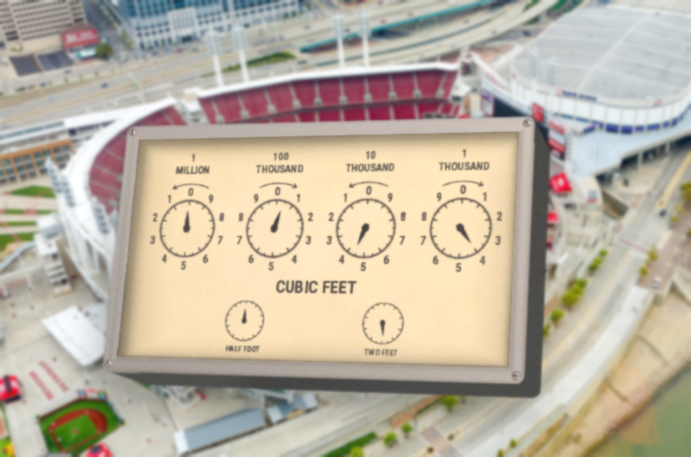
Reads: 4400; ft³
